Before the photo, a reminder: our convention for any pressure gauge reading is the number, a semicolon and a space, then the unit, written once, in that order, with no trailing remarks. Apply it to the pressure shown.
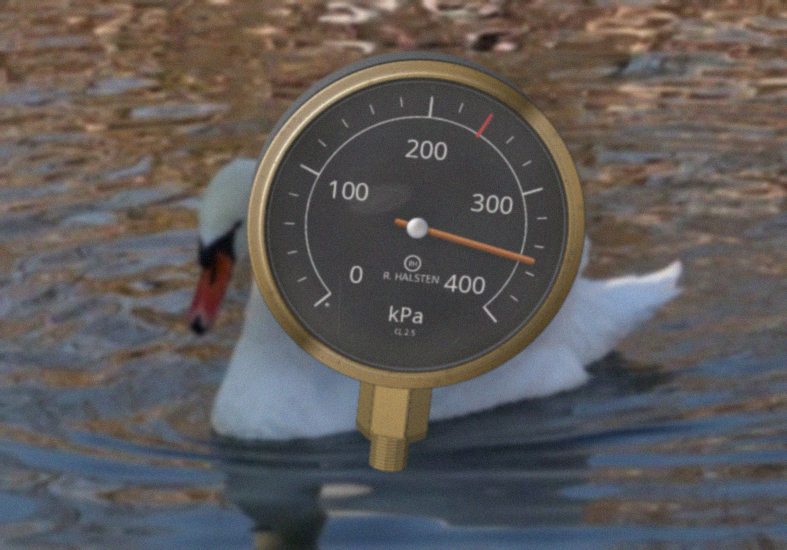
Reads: 350; kPa
